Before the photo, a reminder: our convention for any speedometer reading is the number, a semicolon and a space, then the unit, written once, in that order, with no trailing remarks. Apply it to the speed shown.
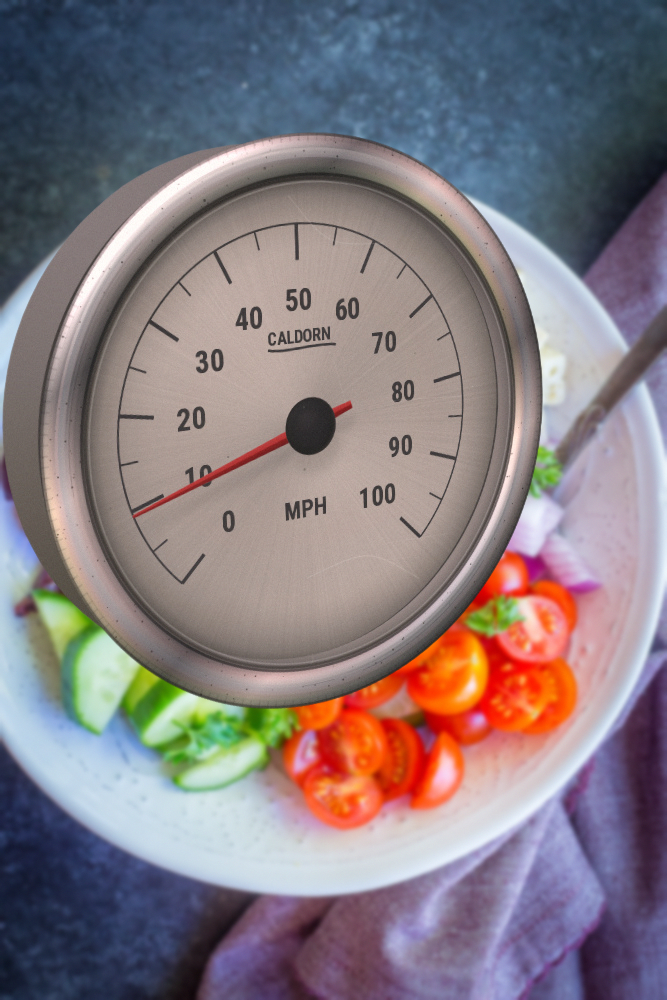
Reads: 10; mph
